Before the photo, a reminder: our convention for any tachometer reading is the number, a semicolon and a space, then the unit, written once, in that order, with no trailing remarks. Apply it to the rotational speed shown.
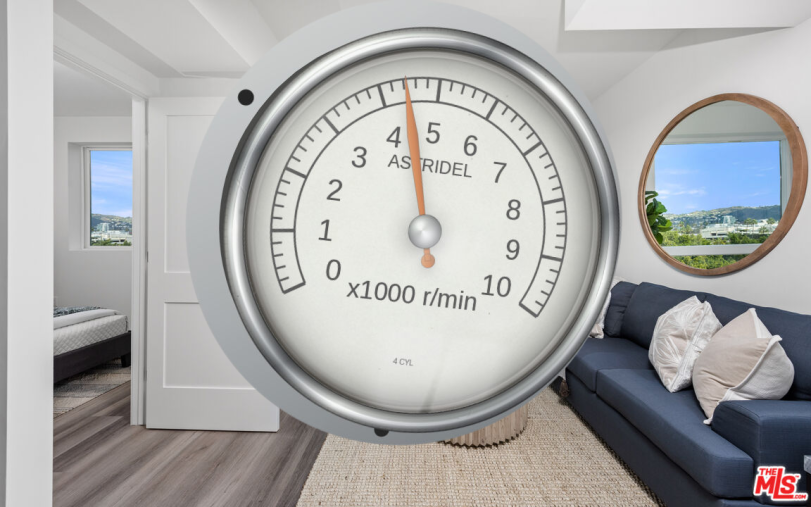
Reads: 4400; rpm
